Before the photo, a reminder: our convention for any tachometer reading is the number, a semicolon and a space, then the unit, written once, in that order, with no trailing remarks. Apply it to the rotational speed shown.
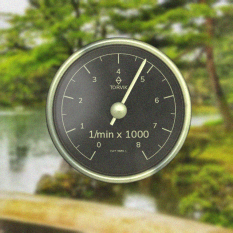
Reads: 4750; rpm
